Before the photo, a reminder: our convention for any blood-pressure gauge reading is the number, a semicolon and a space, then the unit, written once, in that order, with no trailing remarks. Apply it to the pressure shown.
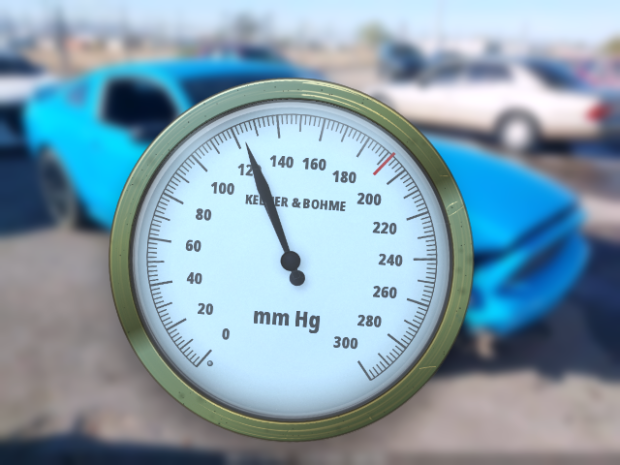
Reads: 124; mmHg
